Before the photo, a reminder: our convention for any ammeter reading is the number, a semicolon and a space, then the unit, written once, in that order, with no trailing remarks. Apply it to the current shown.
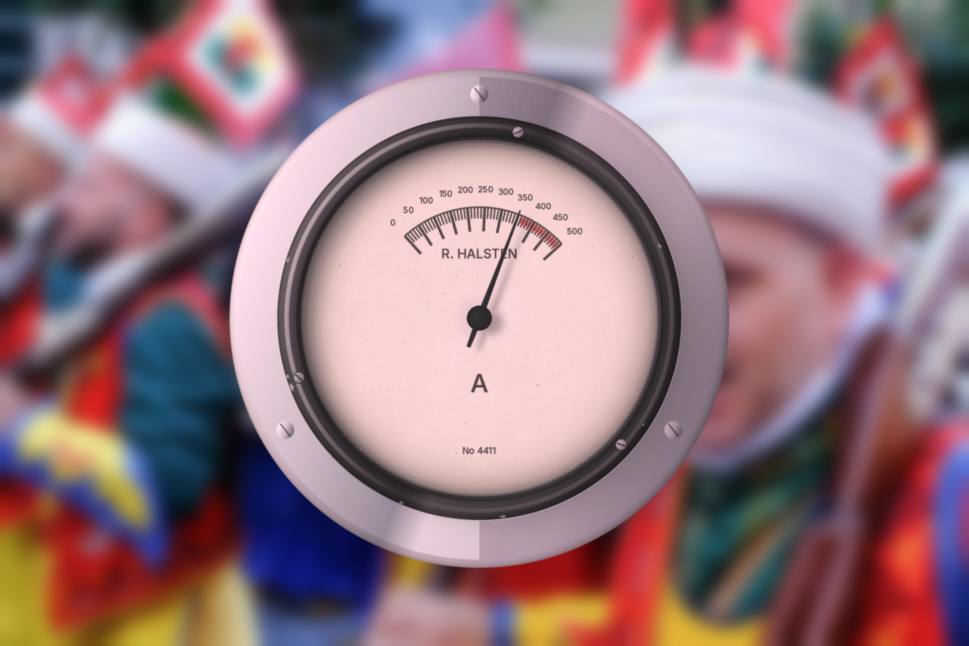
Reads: 350; A
